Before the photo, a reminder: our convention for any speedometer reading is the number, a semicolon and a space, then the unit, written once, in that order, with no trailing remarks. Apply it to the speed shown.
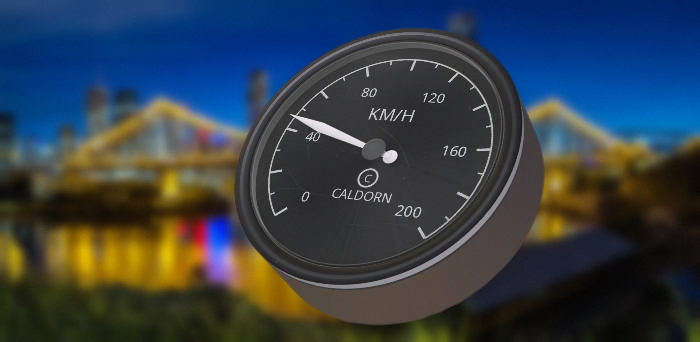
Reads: 45; km/h
